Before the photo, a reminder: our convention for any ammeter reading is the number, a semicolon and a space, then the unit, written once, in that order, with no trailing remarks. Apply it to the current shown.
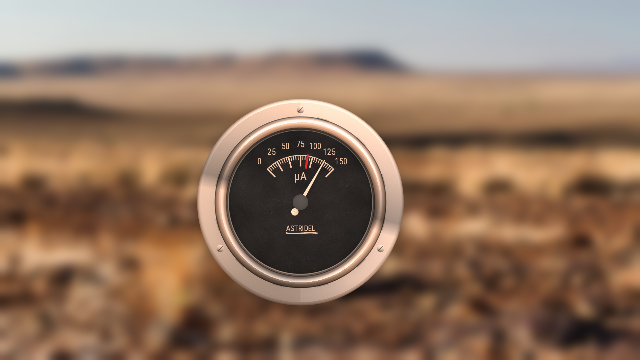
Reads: 125; µA
